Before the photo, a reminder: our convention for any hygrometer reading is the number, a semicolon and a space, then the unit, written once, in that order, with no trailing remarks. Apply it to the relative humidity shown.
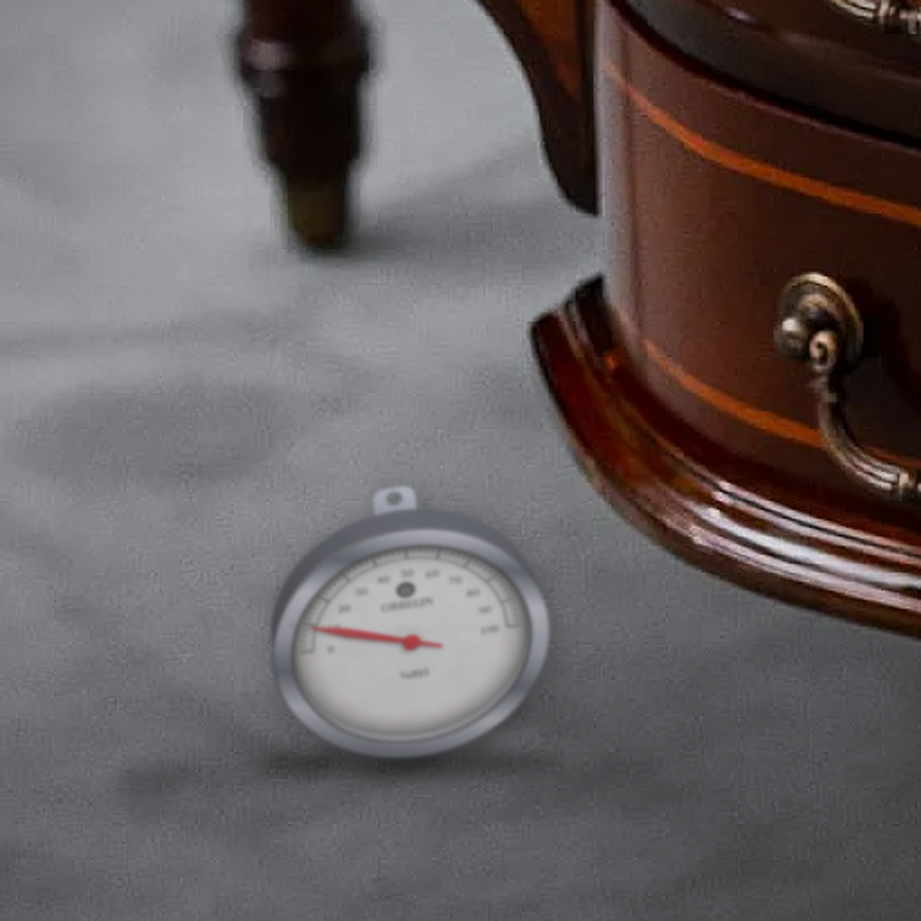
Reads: 10; %
